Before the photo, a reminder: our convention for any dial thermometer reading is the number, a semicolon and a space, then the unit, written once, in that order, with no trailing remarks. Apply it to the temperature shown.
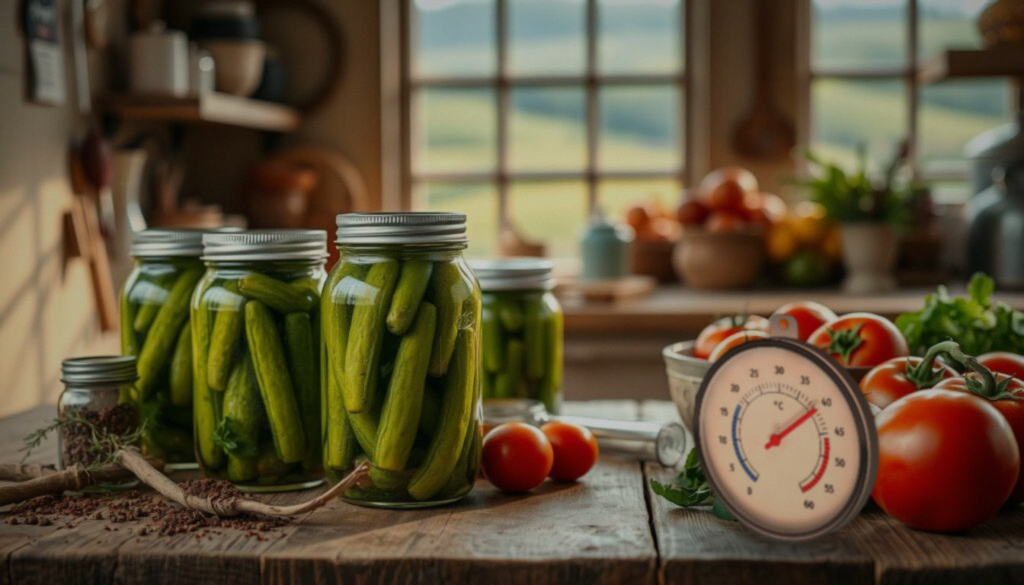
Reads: 40; °C
